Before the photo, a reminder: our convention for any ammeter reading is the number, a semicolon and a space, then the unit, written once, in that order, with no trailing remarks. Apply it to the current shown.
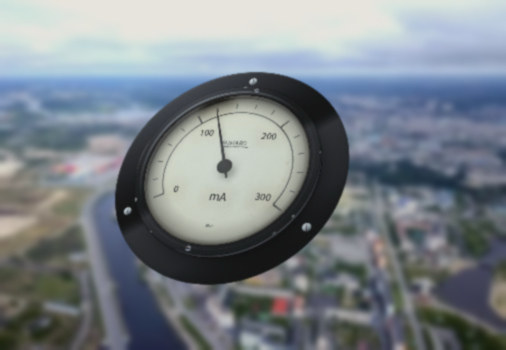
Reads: 120; mA
